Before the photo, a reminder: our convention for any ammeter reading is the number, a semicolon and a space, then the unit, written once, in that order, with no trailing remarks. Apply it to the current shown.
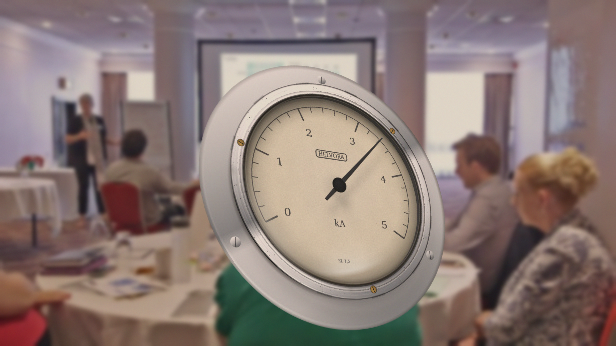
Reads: 3.4; kA
